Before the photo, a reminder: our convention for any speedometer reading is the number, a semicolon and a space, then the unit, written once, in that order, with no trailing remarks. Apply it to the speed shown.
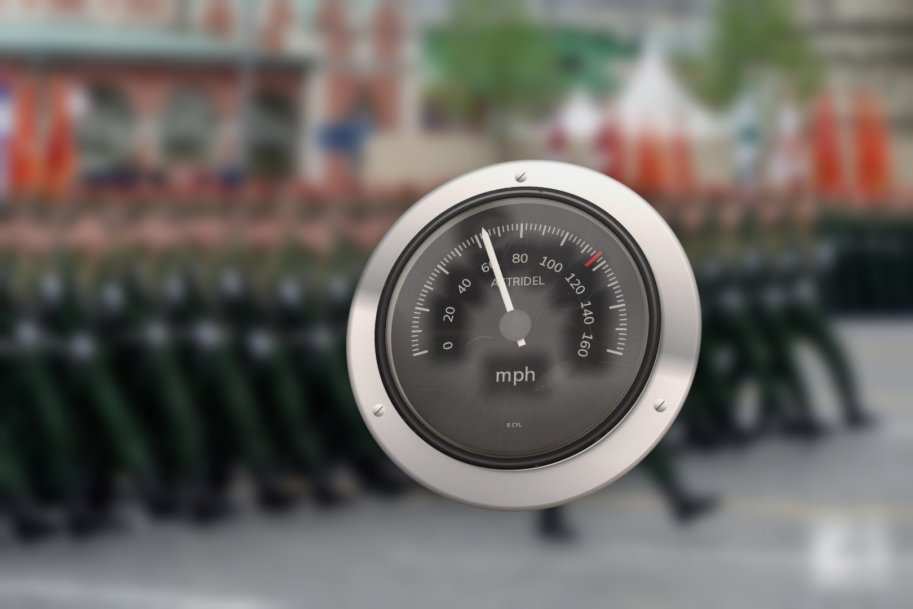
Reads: 64; mph
